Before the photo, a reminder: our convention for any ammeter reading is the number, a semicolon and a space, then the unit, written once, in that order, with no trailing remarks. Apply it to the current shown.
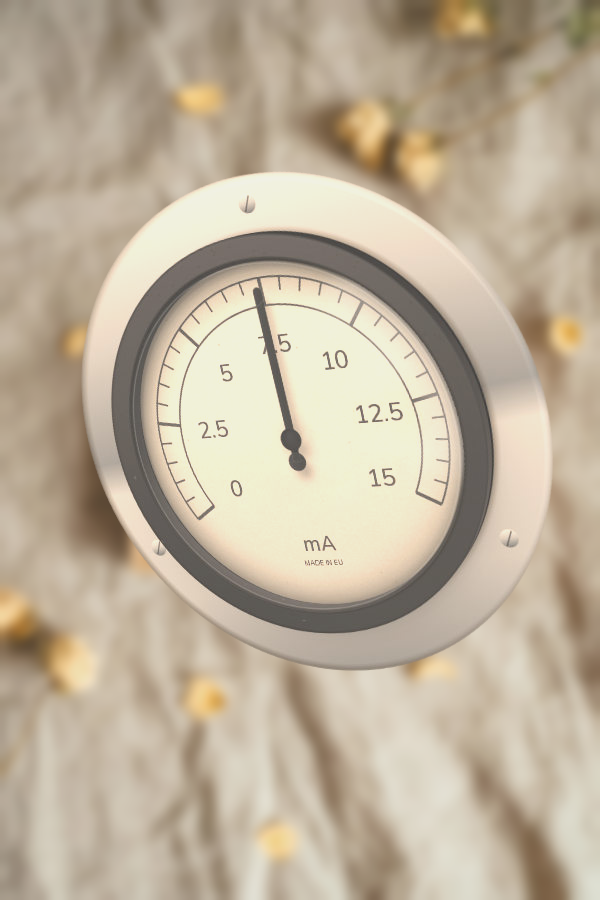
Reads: 7.5; mA
